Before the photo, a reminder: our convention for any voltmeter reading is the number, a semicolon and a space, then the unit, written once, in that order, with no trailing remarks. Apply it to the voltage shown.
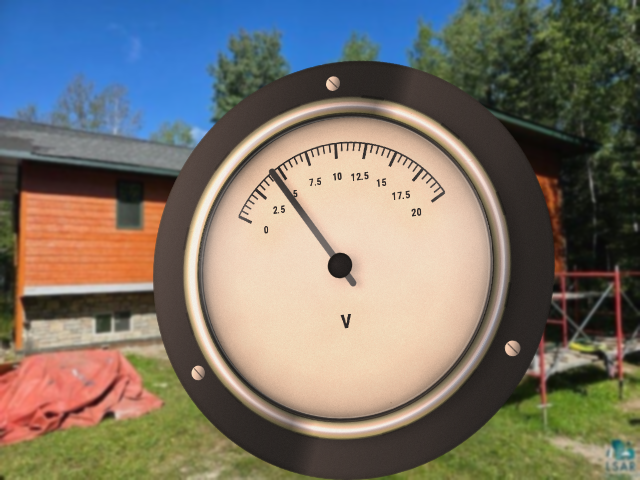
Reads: 4.5; V
